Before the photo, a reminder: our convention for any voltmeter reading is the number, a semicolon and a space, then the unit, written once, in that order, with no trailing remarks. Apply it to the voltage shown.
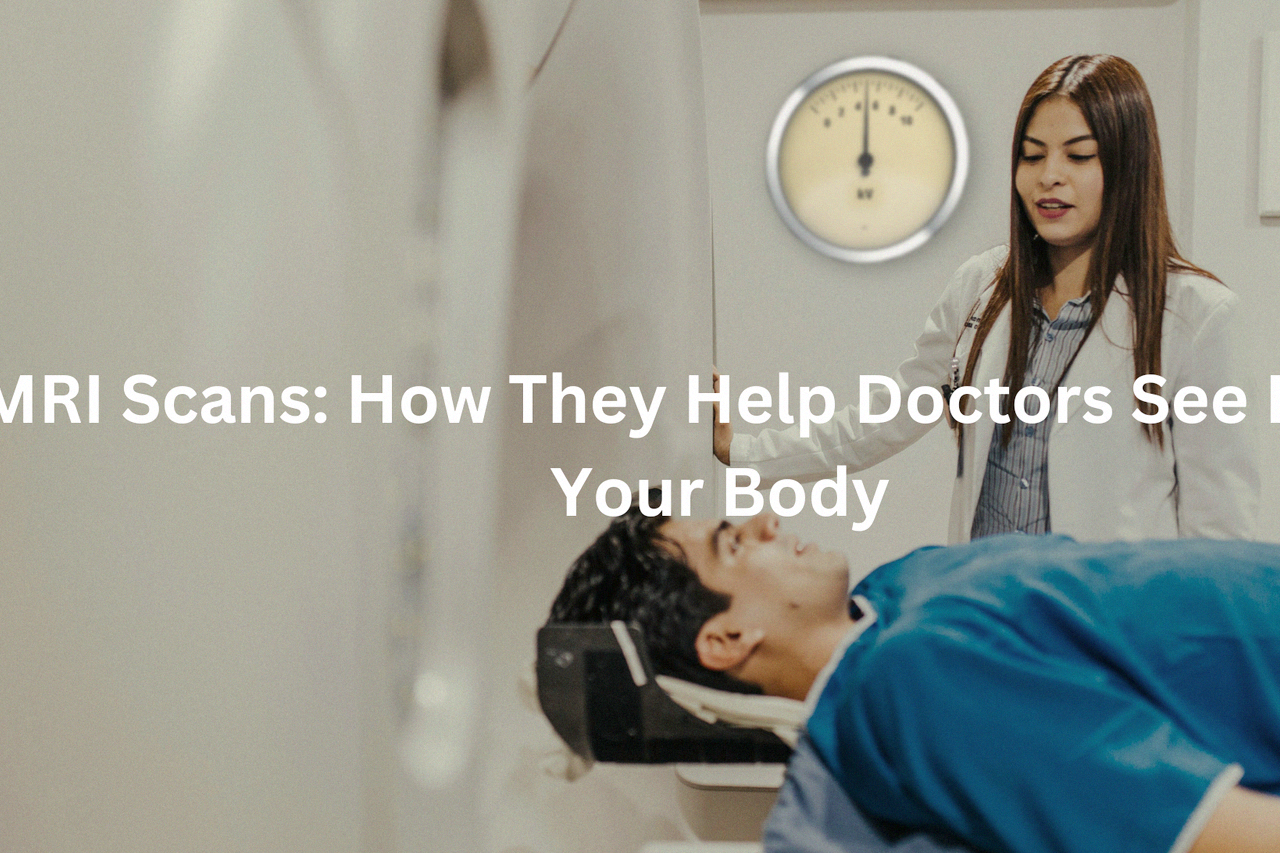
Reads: 5; kV
